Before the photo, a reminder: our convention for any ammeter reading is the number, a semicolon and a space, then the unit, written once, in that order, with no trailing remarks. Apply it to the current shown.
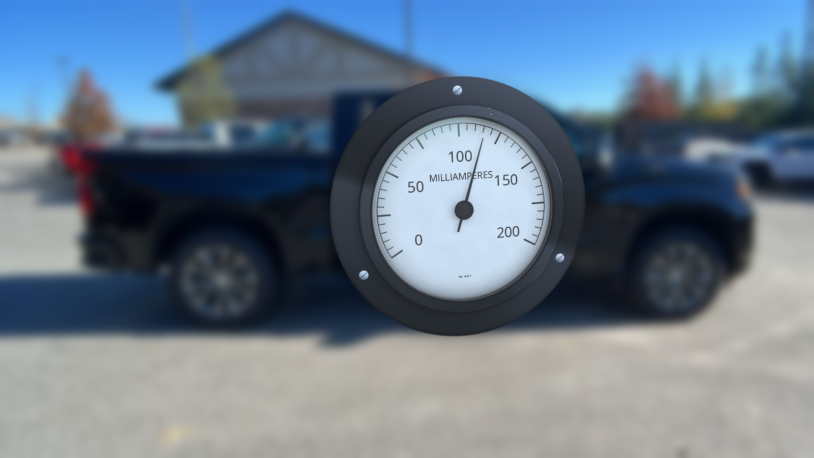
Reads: 115; mA
